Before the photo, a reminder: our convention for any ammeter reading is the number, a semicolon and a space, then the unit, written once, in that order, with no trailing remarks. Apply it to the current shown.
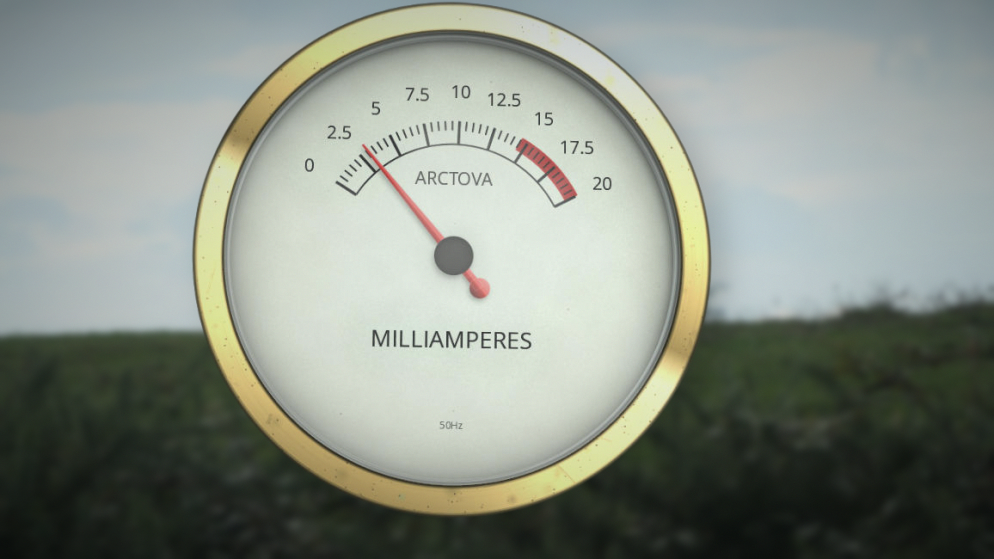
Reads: 3; mA
